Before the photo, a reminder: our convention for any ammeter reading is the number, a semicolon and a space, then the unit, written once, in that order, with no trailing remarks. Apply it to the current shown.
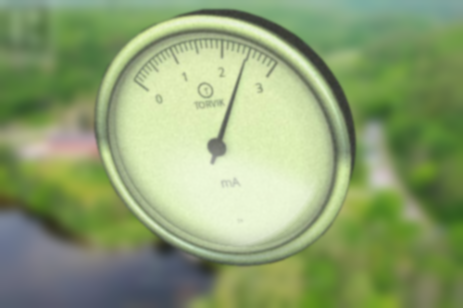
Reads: 2.5; mA
